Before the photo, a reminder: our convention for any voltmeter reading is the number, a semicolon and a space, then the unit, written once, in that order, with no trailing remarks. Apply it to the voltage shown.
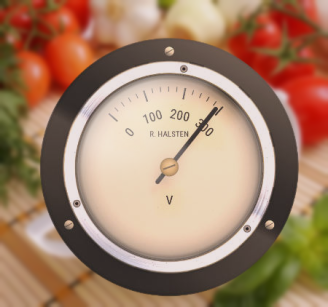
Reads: 290; V
